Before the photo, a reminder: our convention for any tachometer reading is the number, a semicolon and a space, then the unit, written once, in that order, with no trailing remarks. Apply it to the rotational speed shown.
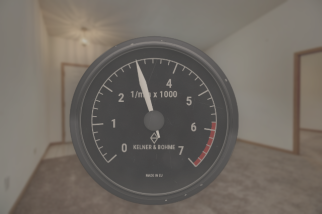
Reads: 3000; rpm
